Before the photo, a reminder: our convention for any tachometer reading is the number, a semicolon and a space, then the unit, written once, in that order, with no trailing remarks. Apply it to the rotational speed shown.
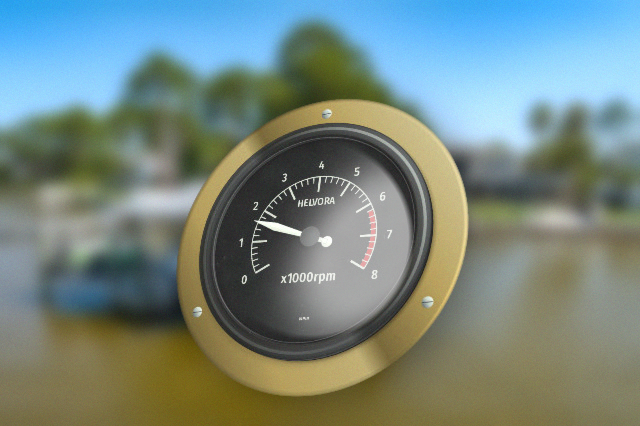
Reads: 1600; rpm
